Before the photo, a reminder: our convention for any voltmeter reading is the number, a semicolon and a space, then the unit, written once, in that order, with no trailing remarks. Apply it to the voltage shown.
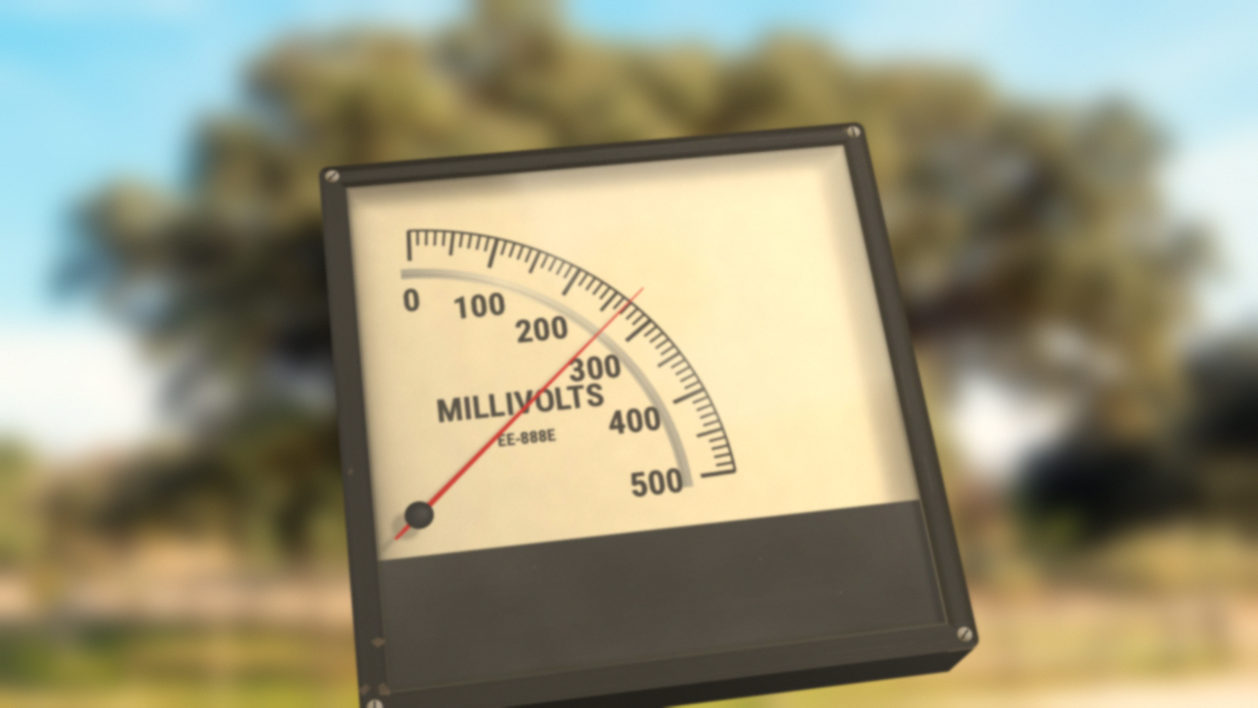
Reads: 270; mV
